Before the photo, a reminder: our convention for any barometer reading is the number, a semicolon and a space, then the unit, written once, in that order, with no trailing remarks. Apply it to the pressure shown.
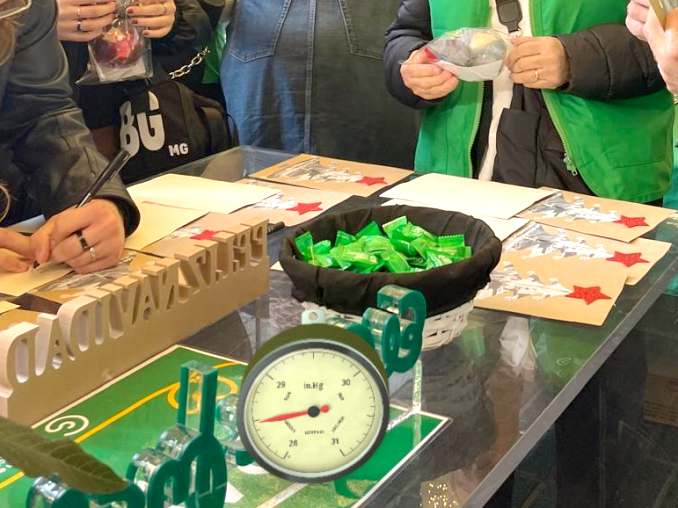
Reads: 28.5; inHg
